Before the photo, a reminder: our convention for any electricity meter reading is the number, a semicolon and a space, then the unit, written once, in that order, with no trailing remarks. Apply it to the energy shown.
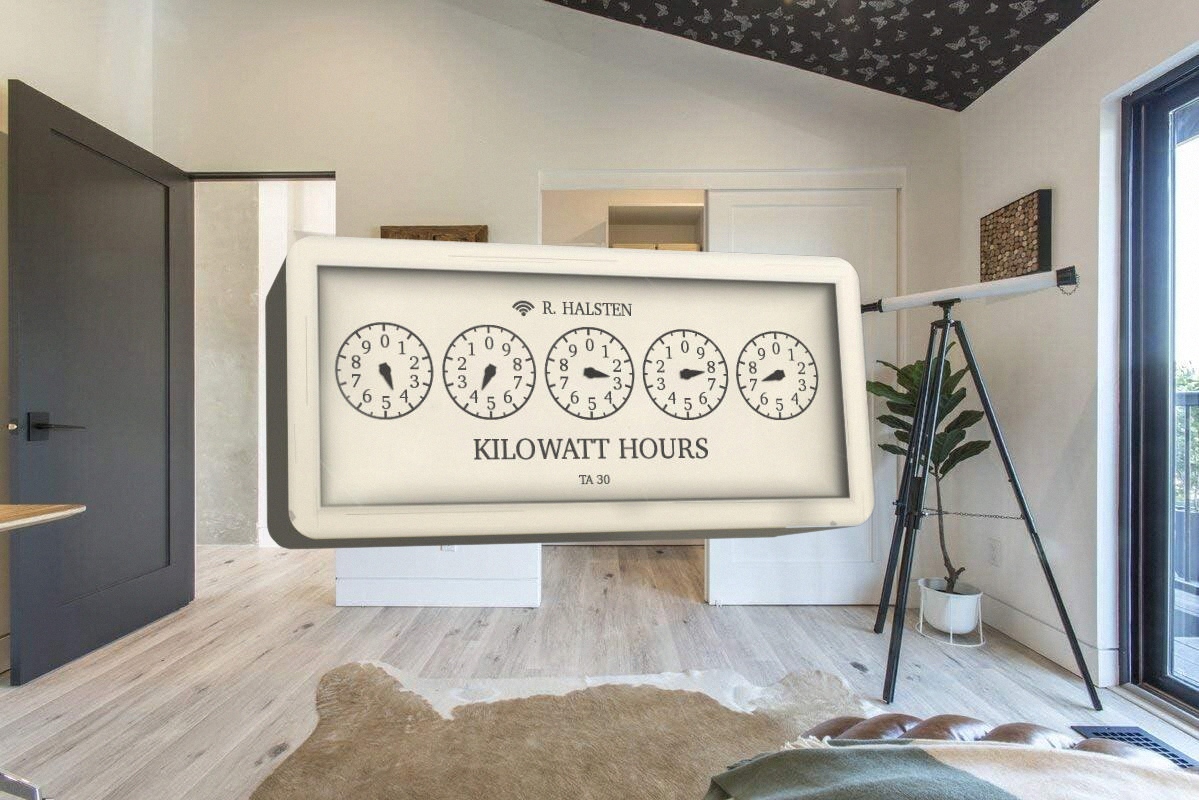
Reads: 44277; kWh
